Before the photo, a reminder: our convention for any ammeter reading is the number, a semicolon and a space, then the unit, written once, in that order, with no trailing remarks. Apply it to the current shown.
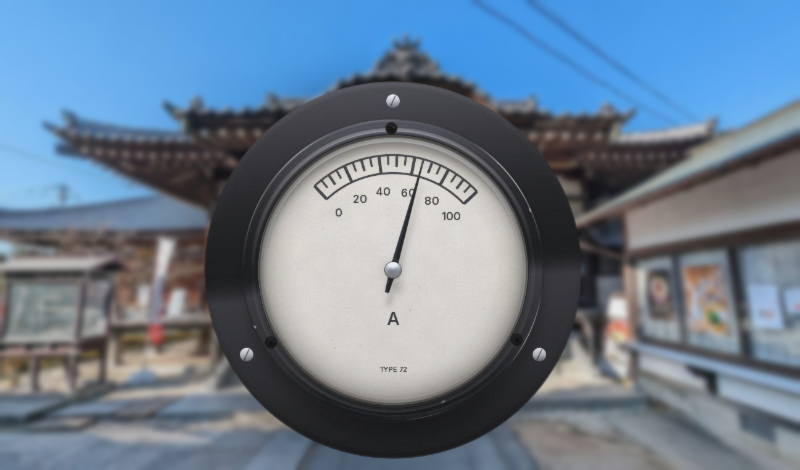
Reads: 65; A
